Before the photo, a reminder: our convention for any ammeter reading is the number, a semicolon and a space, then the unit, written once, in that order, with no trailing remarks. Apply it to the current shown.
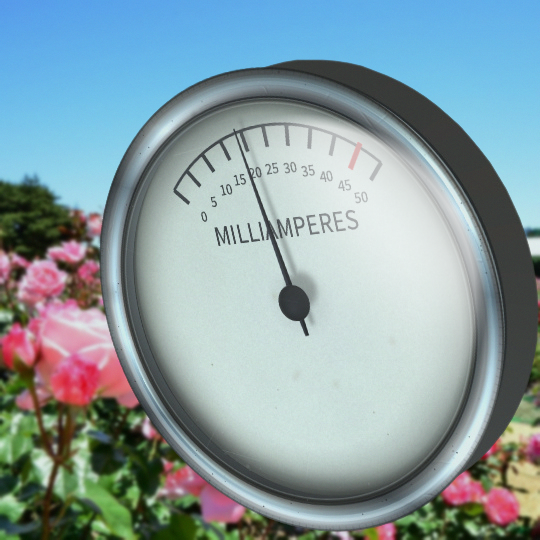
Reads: 20; mA
